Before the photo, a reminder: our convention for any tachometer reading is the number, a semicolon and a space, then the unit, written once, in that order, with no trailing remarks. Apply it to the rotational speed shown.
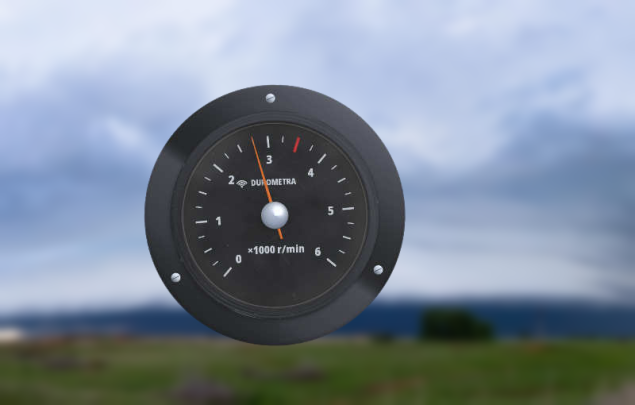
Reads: 2750; rpm
